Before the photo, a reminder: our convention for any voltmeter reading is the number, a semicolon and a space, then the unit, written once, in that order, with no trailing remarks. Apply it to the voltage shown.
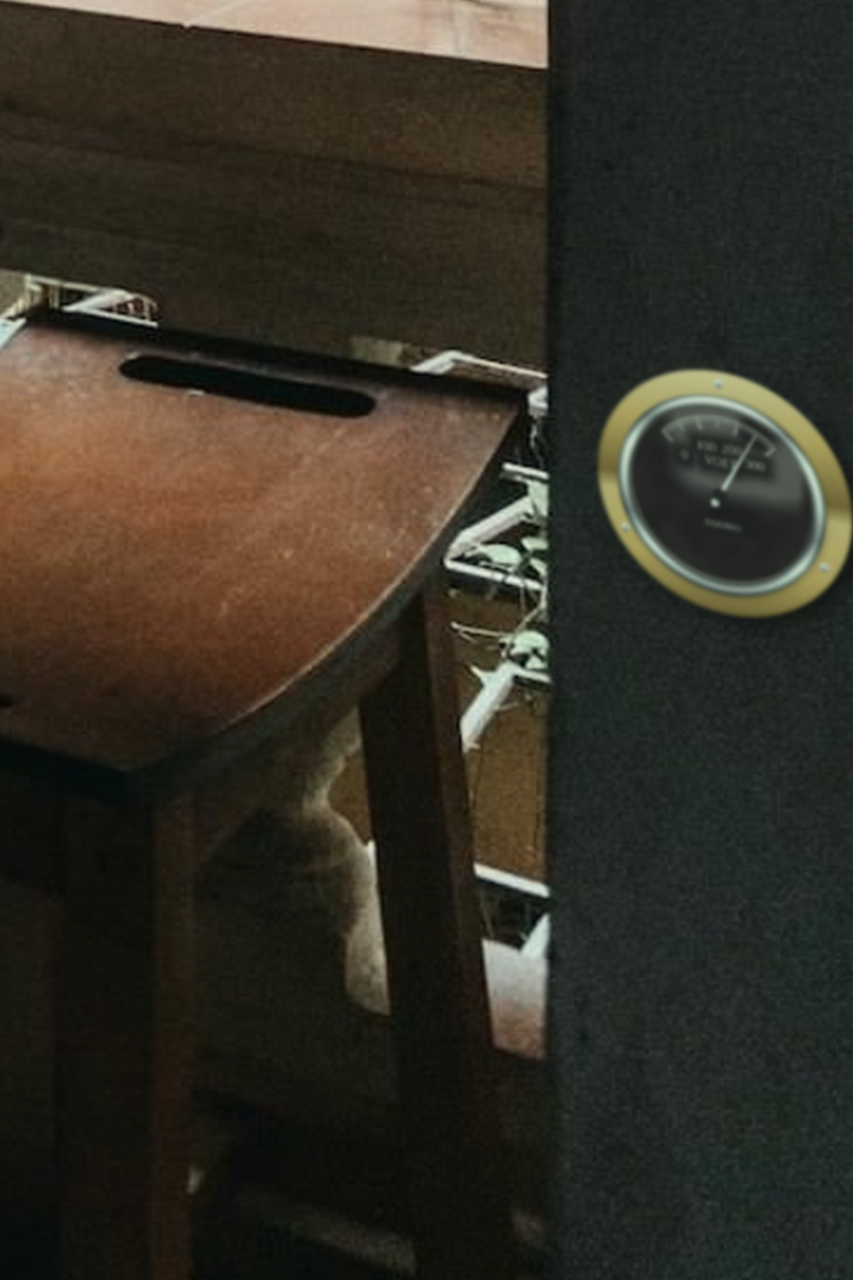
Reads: 250; V
